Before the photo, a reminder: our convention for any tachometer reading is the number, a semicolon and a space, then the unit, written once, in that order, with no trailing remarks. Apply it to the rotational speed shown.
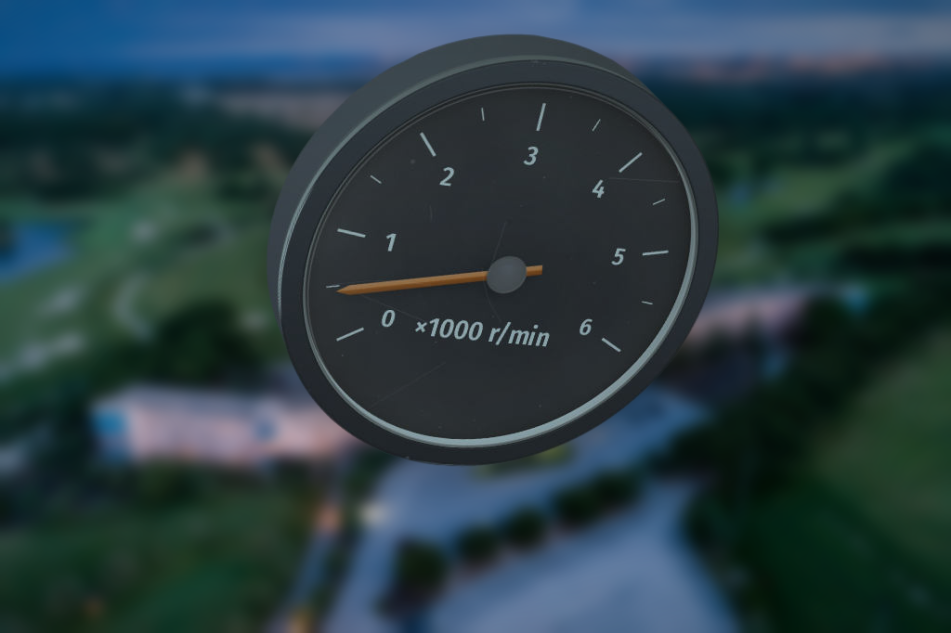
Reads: 500; rpm
